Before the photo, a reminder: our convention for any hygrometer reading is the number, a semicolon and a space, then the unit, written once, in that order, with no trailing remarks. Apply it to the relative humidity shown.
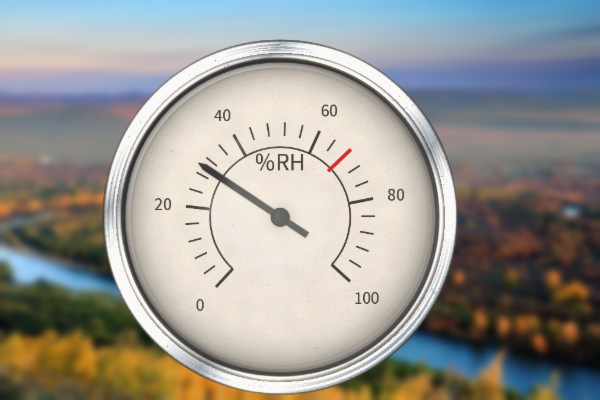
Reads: 30; %
